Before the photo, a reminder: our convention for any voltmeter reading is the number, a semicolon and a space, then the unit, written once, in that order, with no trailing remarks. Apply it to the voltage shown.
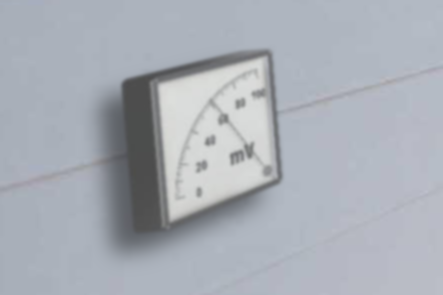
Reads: 60; mV
